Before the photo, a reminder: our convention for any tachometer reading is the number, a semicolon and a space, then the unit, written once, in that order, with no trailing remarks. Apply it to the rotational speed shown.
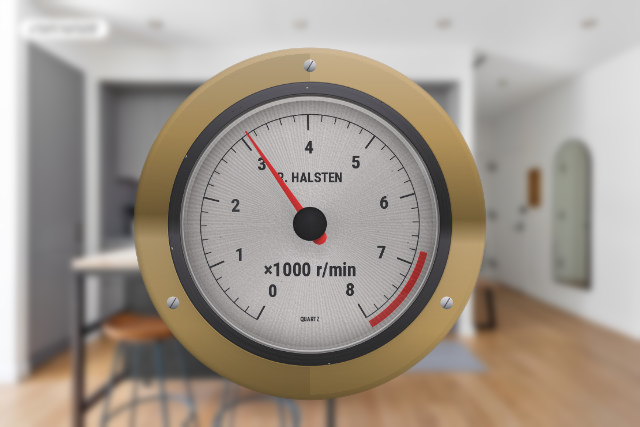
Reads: 3100; rpm
